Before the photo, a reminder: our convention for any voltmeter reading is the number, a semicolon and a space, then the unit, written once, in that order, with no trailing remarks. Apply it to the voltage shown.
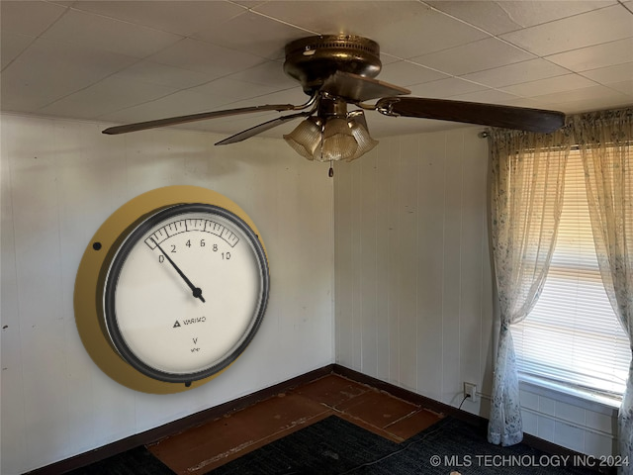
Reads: 0.5; V
